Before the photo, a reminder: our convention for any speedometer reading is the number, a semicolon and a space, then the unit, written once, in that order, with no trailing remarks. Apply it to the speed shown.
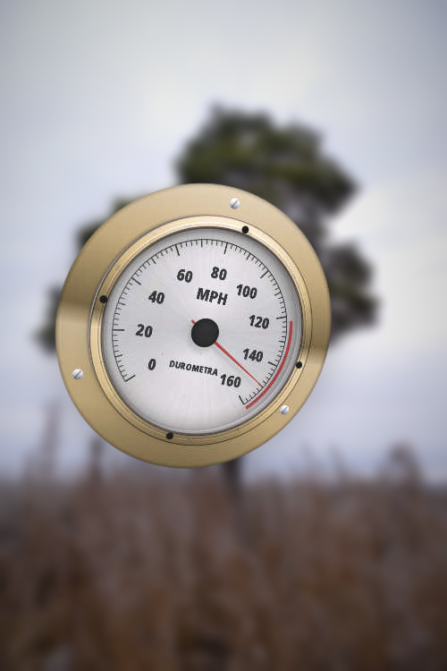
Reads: 150; mph
